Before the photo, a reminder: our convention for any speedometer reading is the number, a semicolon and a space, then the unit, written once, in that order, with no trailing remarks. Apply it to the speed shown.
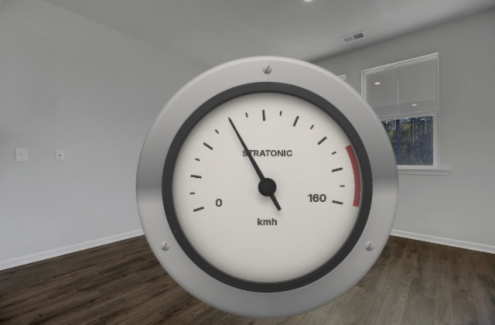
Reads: 60; km/h
